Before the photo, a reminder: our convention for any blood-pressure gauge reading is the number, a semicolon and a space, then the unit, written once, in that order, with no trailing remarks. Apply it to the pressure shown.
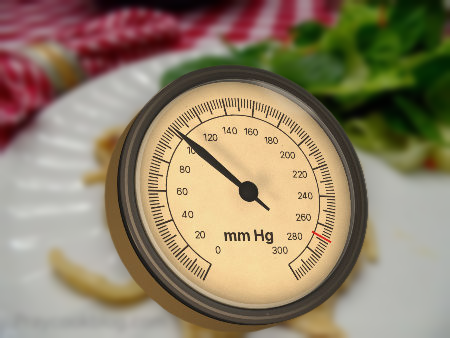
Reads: 100; mmHg
